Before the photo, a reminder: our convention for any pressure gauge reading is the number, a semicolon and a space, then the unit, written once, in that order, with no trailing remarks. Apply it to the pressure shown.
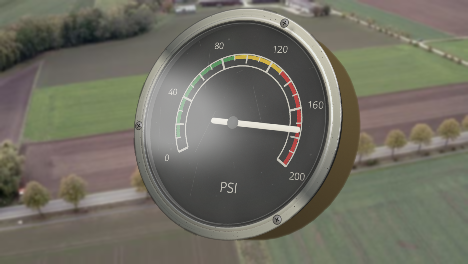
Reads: 175; psi
